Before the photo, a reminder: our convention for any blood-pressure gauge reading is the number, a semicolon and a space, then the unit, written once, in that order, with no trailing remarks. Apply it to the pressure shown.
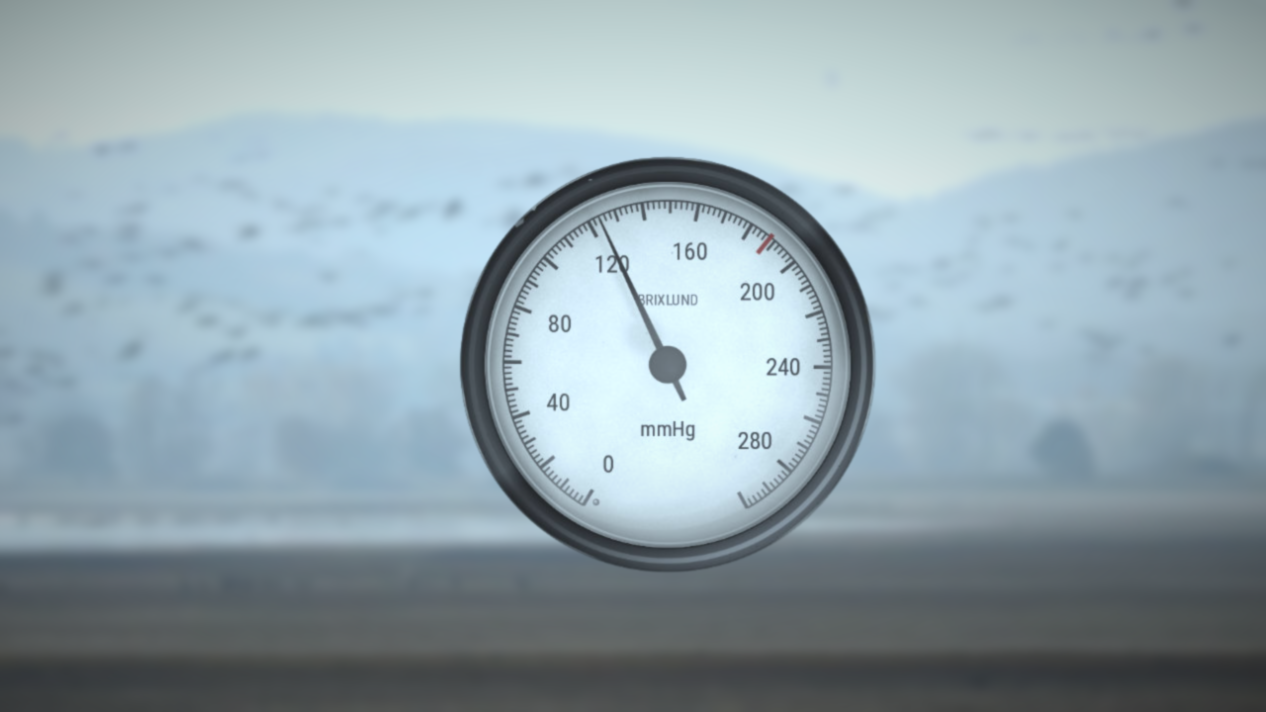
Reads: 124; mmHg
